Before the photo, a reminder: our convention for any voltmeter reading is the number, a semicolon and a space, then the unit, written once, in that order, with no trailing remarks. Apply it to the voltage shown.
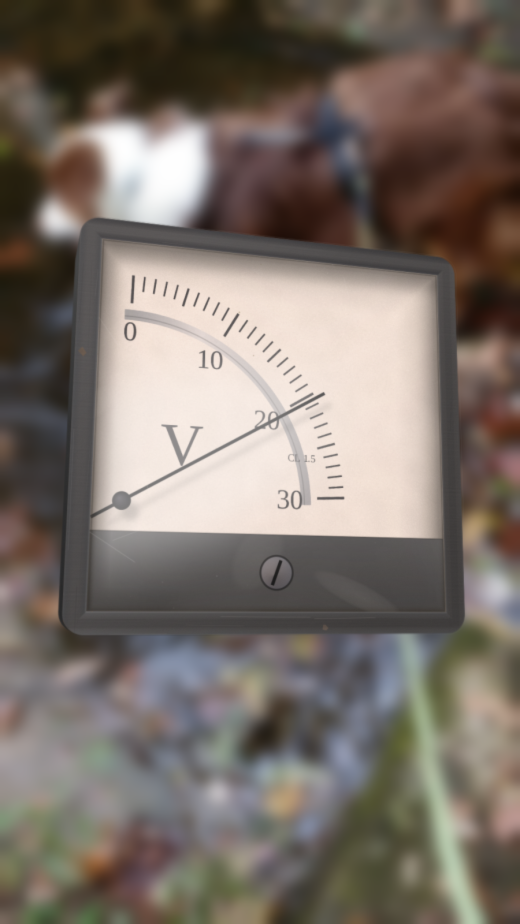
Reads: 20.5; V
